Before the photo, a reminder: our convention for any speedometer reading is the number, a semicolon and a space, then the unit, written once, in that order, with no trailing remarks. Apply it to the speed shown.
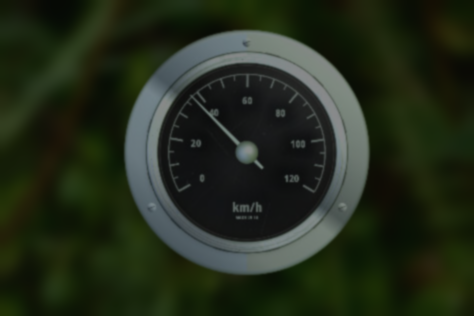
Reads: 37.5; km/h
